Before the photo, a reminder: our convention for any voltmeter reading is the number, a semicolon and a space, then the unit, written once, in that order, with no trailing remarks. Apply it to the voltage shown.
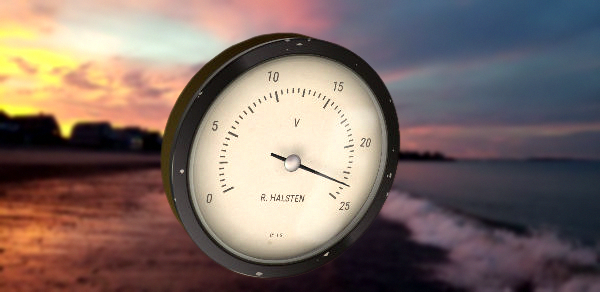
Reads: 23.5; V
